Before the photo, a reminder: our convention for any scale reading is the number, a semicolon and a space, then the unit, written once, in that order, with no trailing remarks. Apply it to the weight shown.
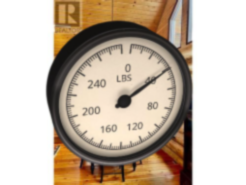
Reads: 40; lb
